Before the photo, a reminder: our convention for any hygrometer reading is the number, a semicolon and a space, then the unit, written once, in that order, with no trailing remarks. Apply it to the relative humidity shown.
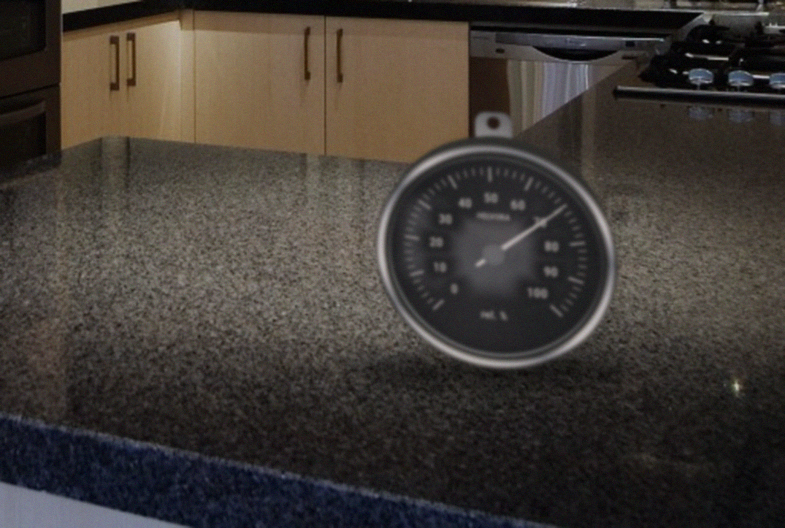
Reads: 70; %
